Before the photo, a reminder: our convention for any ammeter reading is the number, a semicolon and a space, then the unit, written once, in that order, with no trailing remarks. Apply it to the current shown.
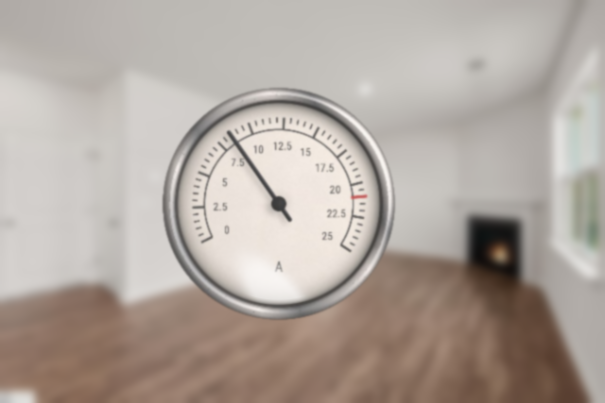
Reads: 8.5; A
